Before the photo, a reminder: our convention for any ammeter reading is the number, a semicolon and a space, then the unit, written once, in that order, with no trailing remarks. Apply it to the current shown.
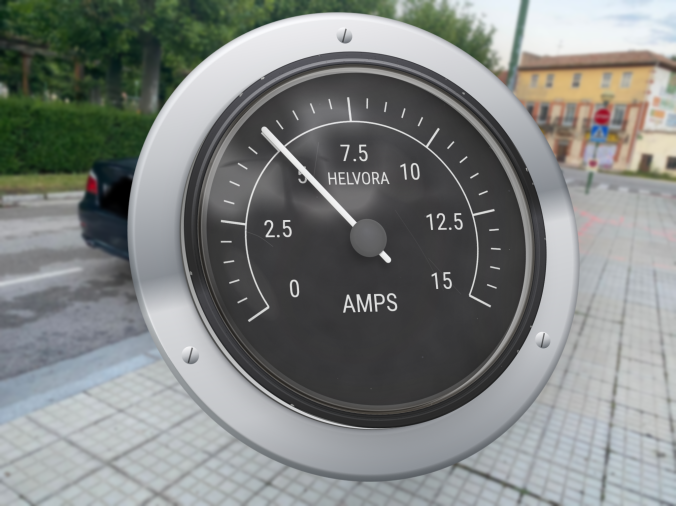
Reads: 5; A
